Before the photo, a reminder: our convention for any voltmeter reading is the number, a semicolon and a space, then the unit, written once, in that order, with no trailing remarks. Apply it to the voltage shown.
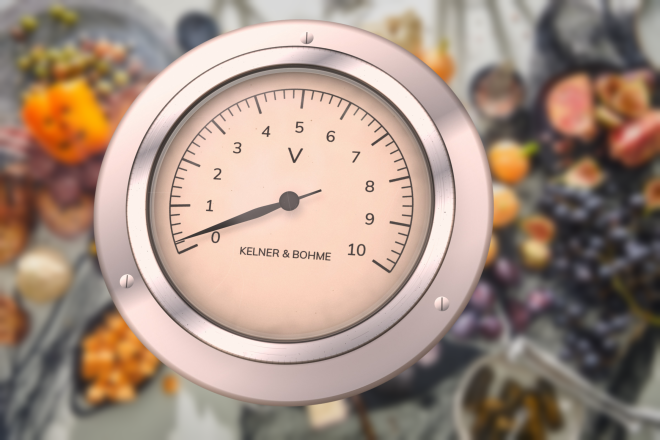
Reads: 0.2; V
